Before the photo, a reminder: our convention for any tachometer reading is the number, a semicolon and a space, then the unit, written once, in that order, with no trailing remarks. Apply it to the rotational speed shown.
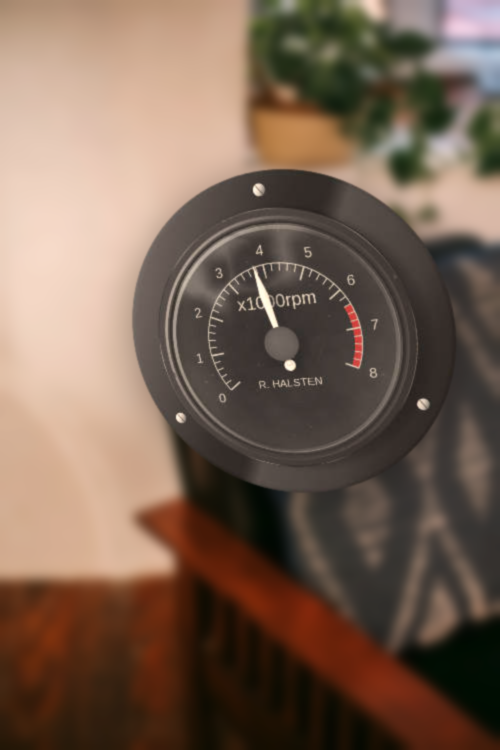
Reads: 3800; rpm
